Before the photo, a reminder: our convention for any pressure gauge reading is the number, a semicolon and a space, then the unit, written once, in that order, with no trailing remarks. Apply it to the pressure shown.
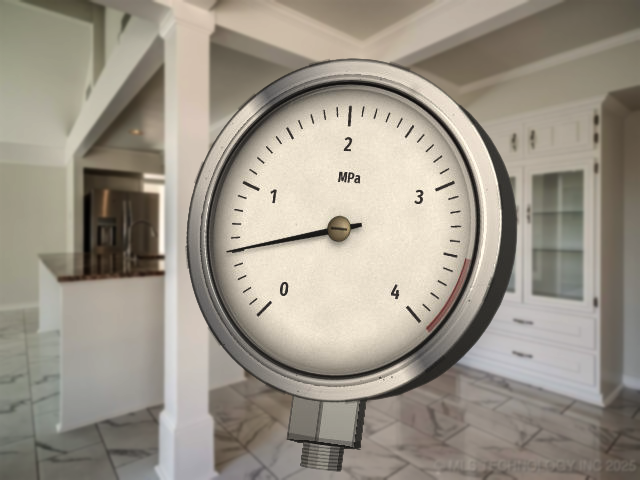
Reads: 0.5; MPa
